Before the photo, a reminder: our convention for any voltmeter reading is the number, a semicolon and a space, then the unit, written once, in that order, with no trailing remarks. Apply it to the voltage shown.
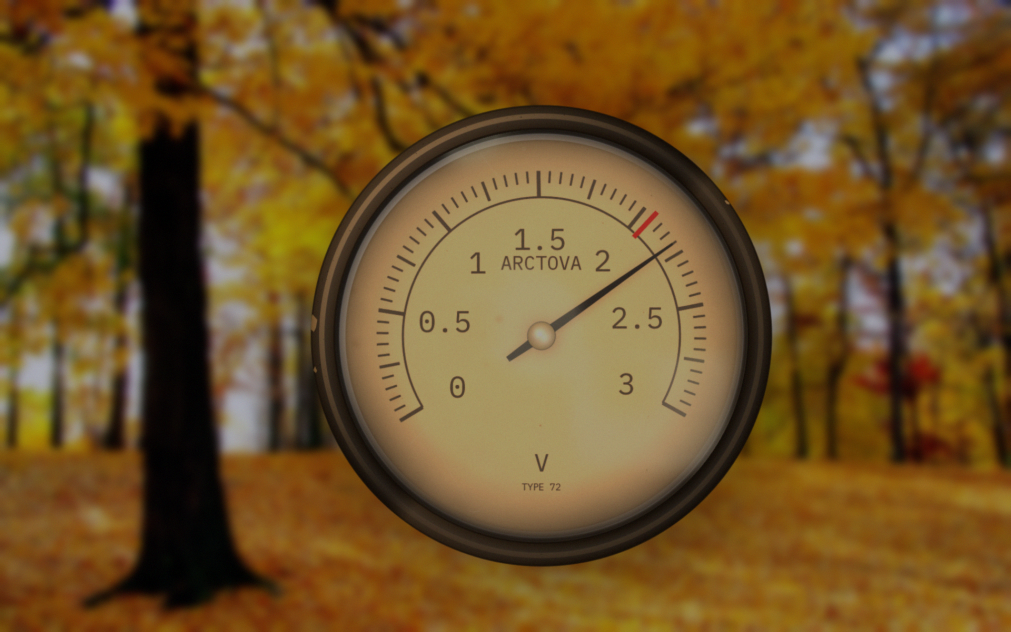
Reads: 2.2; V
